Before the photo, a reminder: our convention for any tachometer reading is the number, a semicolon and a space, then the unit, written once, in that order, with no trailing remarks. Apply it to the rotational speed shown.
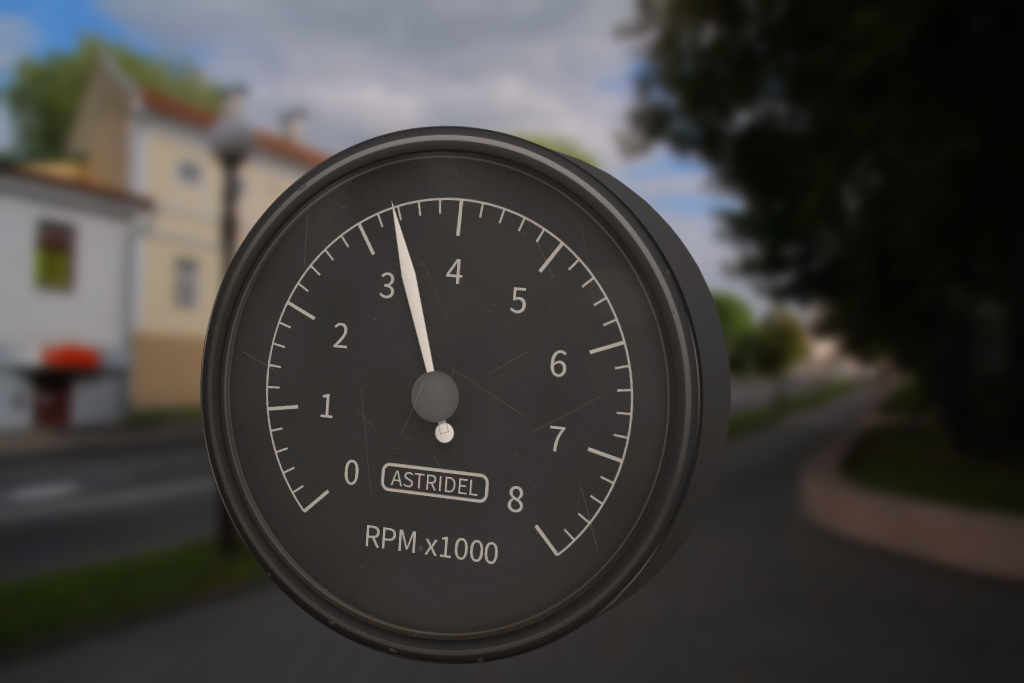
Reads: 3400; rpm
